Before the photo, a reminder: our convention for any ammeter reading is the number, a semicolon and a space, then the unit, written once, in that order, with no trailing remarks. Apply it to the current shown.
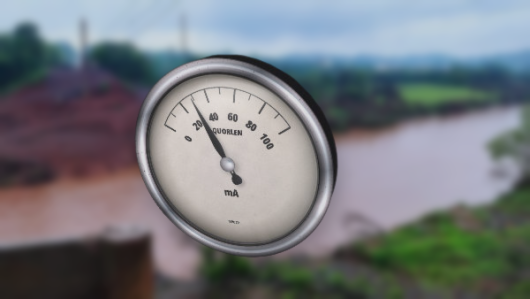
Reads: 30; mA
